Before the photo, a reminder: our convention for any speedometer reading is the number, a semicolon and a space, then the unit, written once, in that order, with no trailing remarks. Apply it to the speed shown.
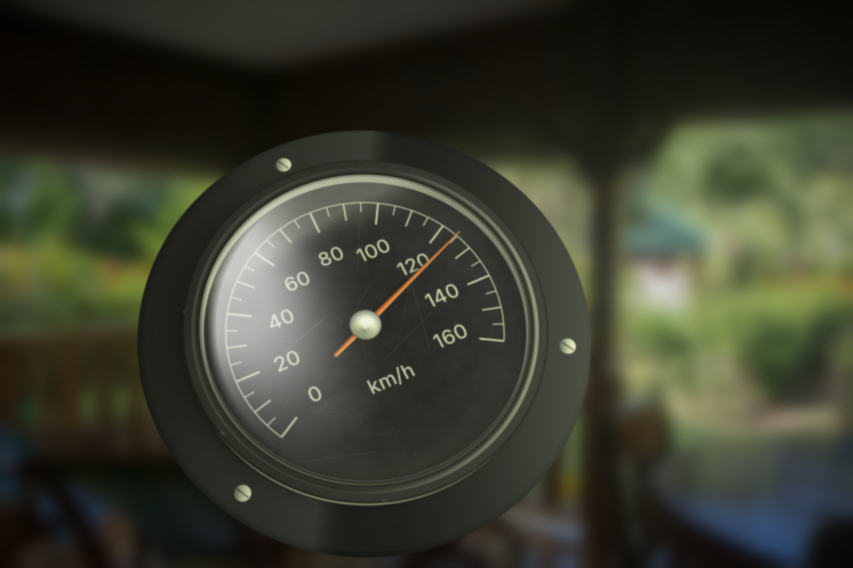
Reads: 125; km/h
